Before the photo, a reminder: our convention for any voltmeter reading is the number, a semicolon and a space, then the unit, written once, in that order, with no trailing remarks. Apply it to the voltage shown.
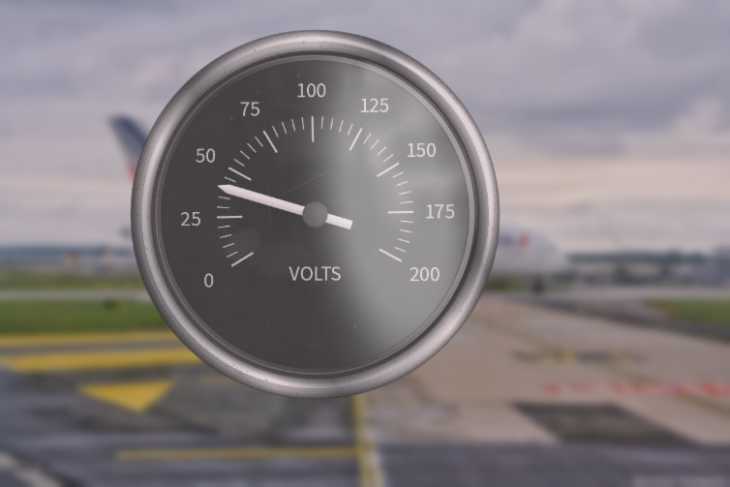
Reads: 40; V
